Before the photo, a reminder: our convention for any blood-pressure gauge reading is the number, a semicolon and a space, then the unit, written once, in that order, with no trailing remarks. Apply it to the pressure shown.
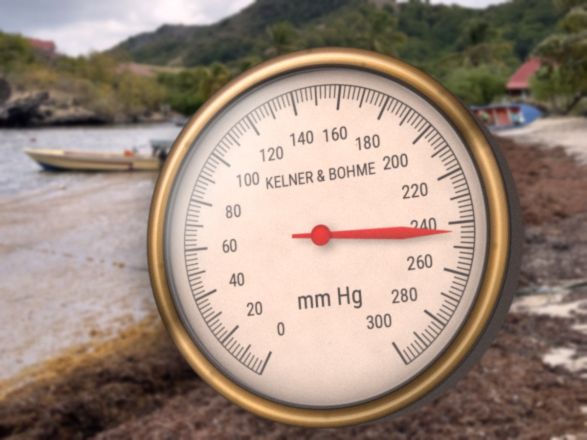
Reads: 244; mmHg
